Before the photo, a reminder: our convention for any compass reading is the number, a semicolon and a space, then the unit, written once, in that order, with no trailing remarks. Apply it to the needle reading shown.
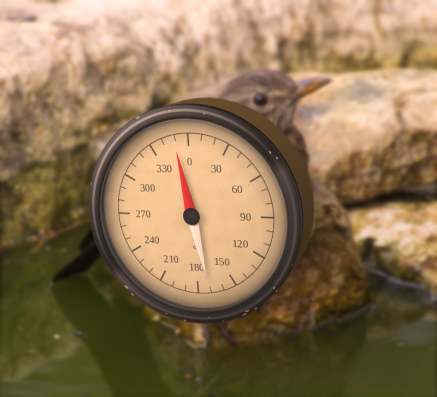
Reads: 350; °
